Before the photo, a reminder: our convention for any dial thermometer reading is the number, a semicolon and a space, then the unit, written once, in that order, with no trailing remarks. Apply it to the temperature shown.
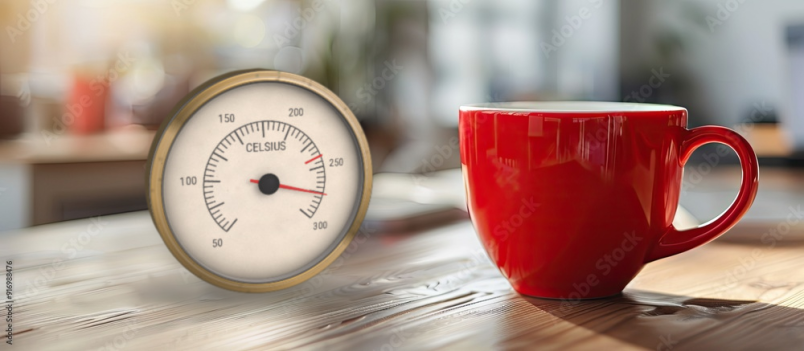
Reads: 275; °C
